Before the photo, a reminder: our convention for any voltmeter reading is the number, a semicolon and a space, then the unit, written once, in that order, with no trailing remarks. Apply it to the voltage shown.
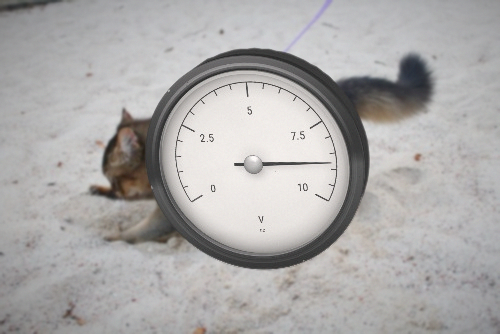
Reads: 8.75; V
